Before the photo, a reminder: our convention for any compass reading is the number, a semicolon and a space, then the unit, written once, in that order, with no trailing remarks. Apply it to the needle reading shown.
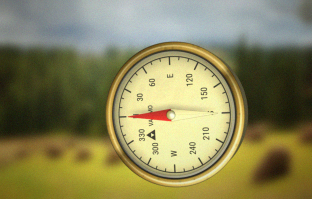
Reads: 0; °
